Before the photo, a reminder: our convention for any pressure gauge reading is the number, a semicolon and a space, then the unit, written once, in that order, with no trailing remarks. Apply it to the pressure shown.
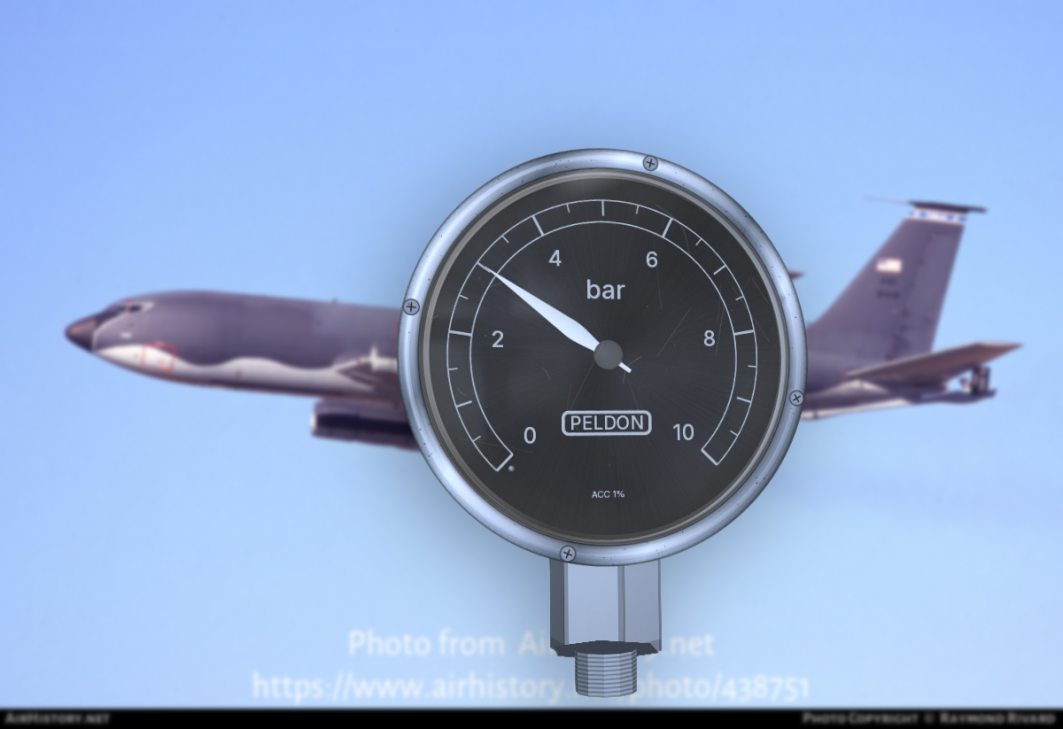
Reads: 3; bar
